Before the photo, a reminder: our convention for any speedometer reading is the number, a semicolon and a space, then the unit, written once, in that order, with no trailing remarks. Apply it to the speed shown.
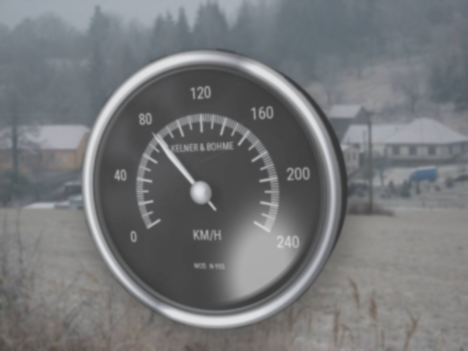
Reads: 80; km/h
